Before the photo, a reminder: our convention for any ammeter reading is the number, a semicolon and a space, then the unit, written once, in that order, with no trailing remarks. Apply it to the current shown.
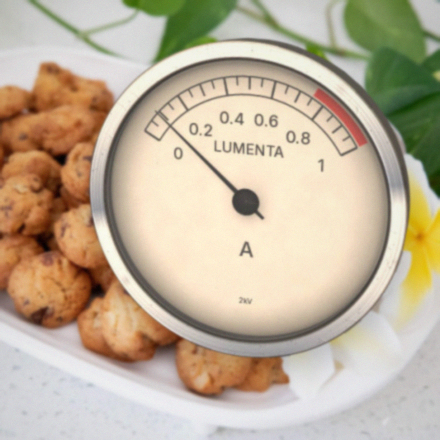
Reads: 0.1; A
